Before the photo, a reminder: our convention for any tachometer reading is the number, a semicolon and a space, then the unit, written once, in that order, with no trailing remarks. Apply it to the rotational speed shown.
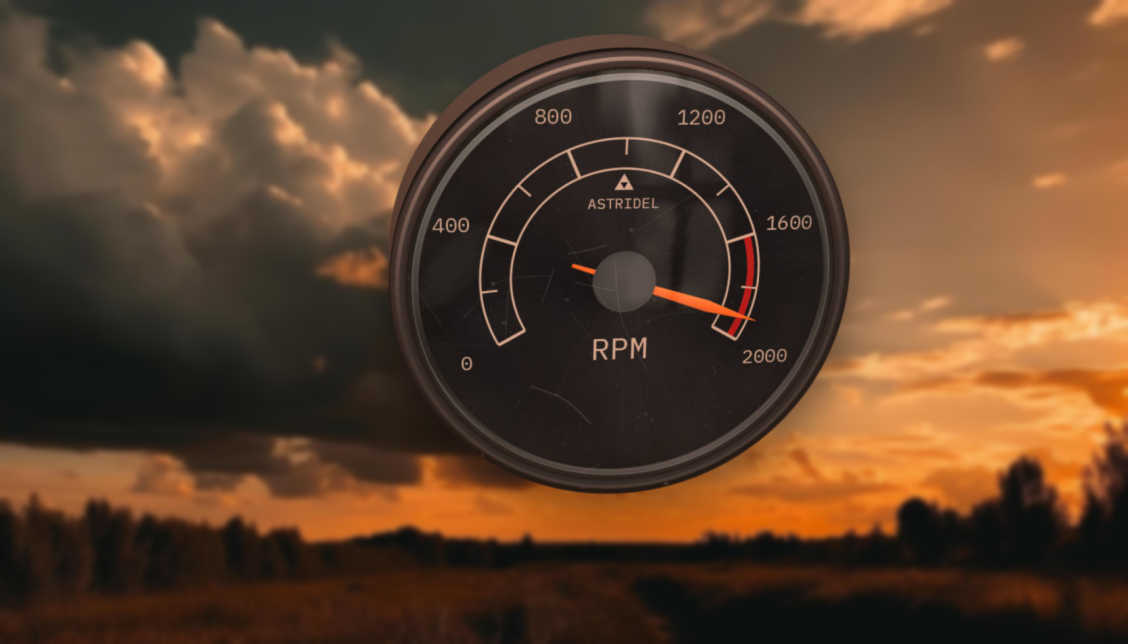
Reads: 1900; rpm
